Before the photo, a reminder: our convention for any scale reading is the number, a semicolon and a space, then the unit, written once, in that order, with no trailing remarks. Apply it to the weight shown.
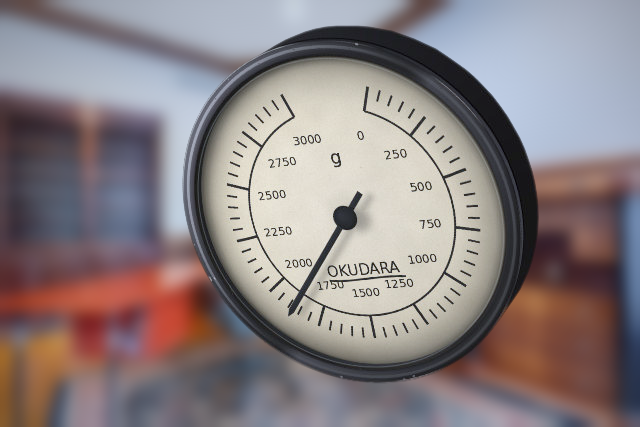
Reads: 1875; g
